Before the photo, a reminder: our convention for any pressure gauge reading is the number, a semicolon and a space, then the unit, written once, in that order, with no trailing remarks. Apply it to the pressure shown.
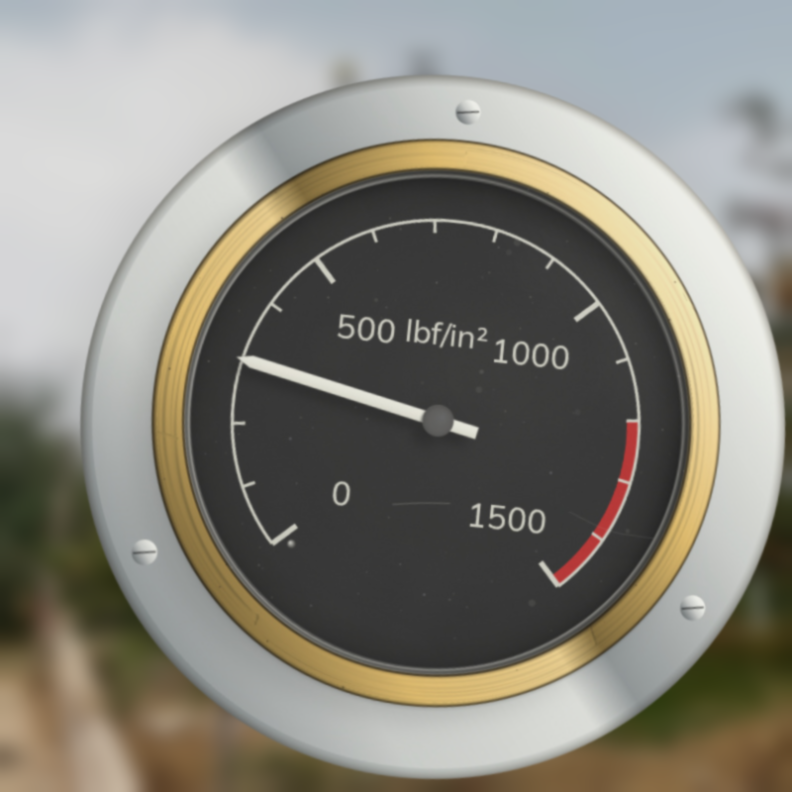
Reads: 300; psi
